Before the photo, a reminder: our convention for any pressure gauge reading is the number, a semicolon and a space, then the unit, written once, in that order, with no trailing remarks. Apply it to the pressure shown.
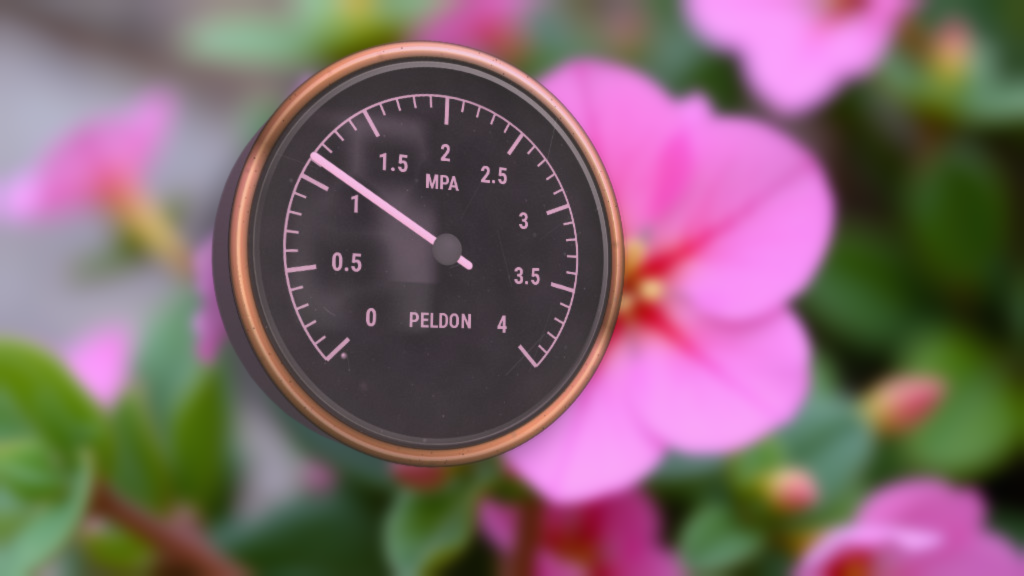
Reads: 1.1; MPa
